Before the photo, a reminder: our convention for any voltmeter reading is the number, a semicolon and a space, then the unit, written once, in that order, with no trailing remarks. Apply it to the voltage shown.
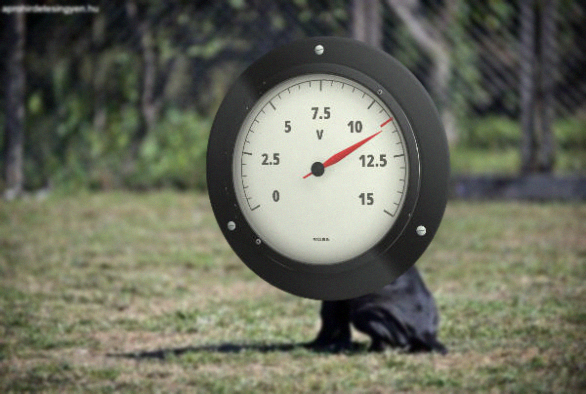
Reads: 11.25; V
